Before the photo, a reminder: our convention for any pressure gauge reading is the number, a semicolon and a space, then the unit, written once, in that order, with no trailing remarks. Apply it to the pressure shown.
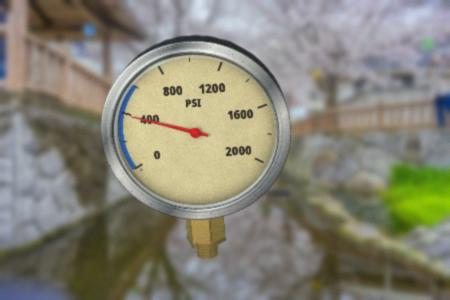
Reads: 400; psi
